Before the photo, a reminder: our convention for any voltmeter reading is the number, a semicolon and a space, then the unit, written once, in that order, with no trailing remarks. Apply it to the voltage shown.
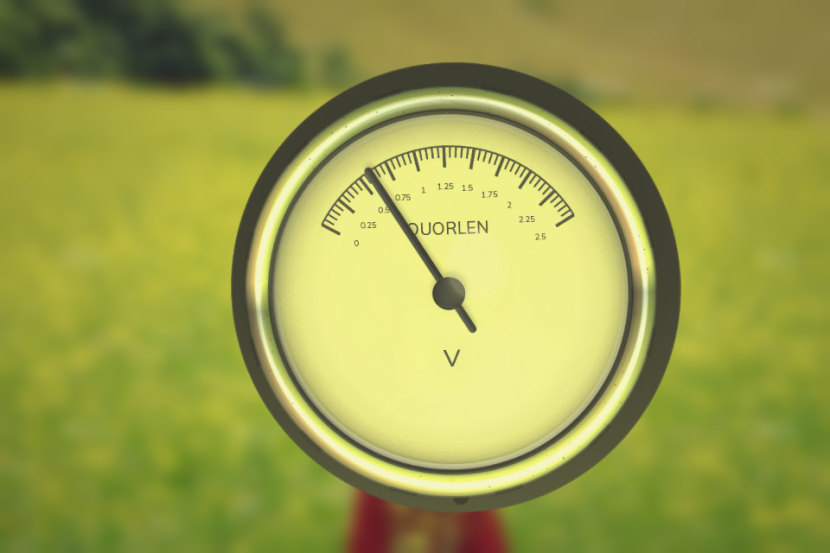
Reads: 0.6; V
